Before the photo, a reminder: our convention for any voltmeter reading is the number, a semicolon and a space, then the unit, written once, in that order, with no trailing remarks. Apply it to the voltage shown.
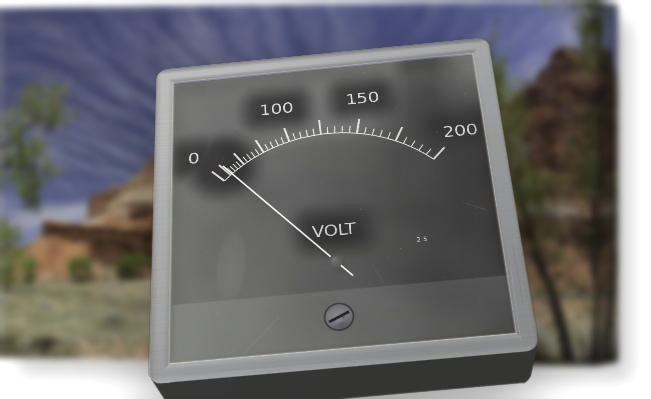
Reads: 25; V
